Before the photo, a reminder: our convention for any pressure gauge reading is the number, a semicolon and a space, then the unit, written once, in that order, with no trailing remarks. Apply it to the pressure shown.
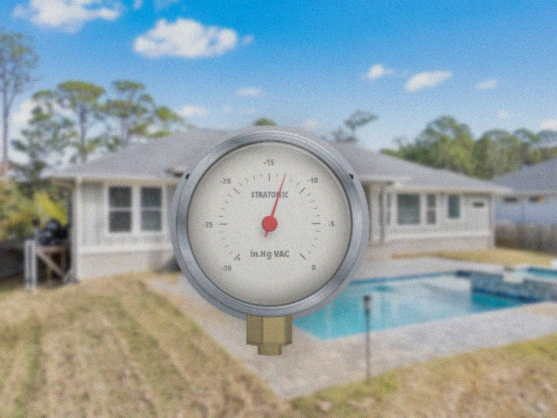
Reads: -13; inHg
